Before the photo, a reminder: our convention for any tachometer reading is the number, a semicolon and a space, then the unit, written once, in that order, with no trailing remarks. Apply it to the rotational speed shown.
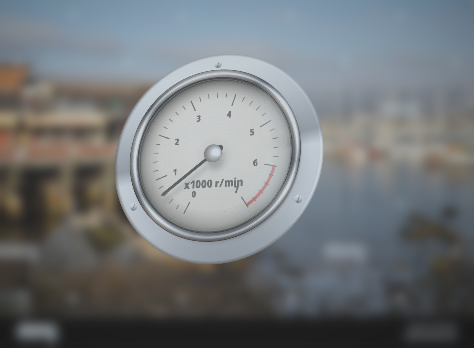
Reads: 600; rpm
